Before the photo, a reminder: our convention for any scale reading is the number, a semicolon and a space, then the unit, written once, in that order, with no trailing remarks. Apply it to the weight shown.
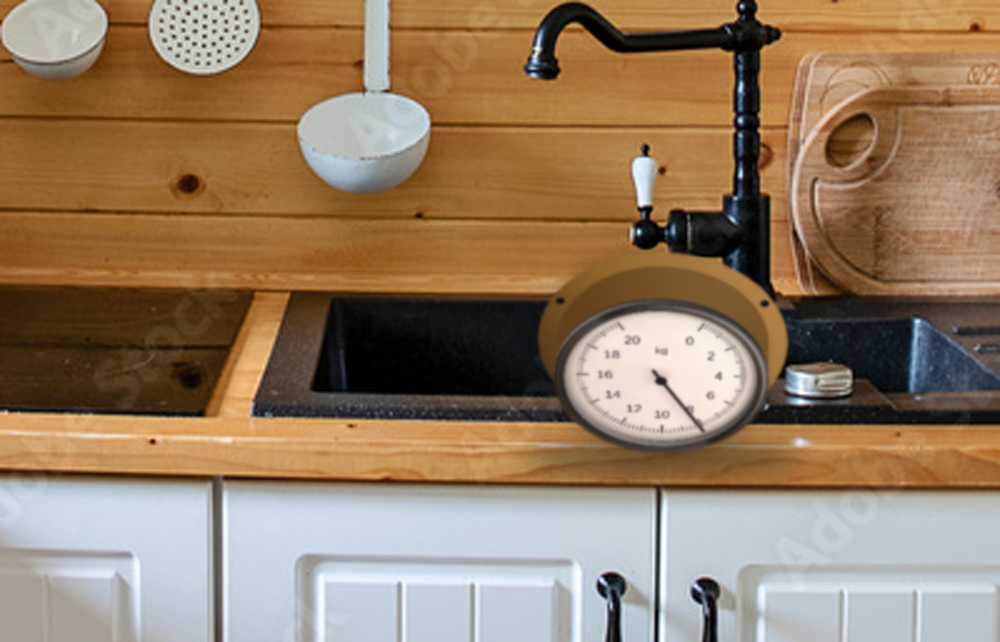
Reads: 8; kg
